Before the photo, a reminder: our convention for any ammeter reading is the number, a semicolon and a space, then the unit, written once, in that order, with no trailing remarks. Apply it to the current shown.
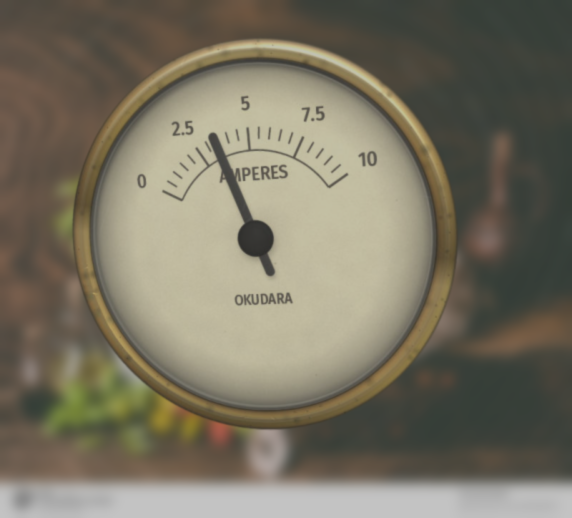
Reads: 3.5; A
